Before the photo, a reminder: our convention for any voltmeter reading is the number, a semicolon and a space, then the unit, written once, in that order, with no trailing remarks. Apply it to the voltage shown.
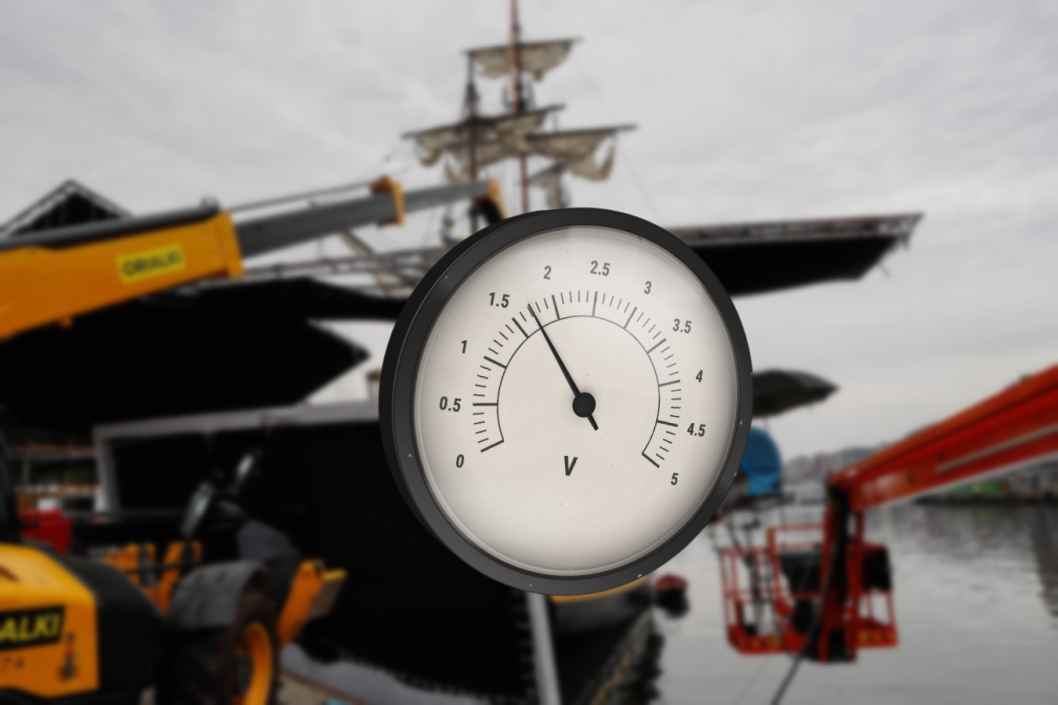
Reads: 1.7; V
